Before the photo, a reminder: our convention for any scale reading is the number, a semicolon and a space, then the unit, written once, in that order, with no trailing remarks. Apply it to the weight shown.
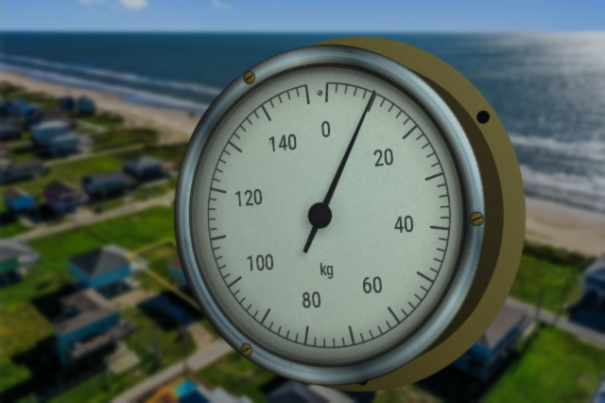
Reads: 10; kg
